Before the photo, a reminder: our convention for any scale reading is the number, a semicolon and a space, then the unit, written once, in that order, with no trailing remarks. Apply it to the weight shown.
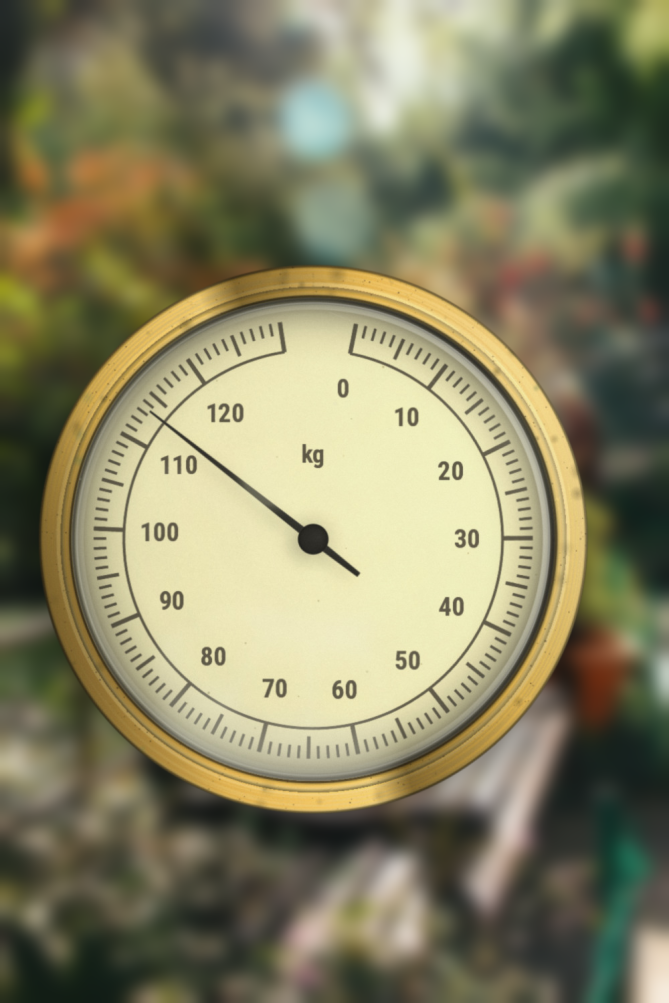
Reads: 113.5; kg
